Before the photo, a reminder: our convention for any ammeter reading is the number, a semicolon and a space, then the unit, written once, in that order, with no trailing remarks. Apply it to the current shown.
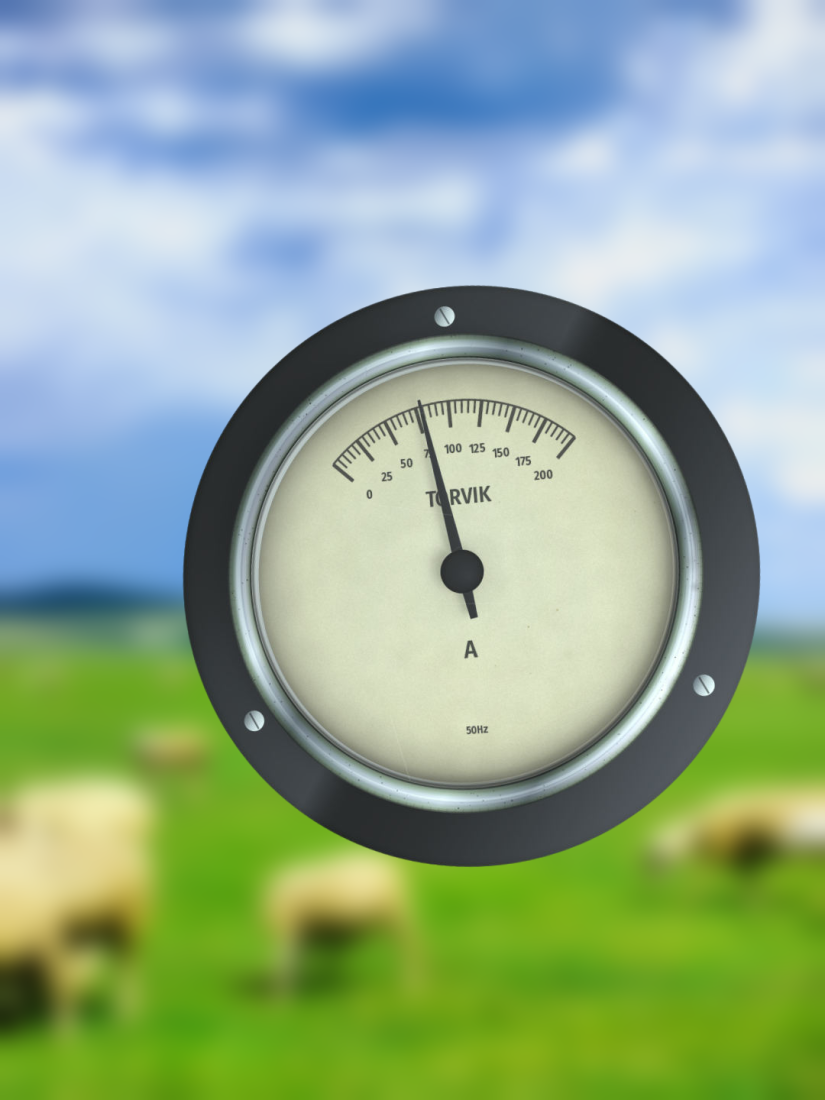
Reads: 80; A
